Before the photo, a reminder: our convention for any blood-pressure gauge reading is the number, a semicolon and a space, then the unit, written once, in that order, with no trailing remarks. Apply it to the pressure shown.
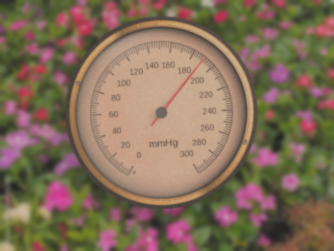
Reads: 190; mmHg
